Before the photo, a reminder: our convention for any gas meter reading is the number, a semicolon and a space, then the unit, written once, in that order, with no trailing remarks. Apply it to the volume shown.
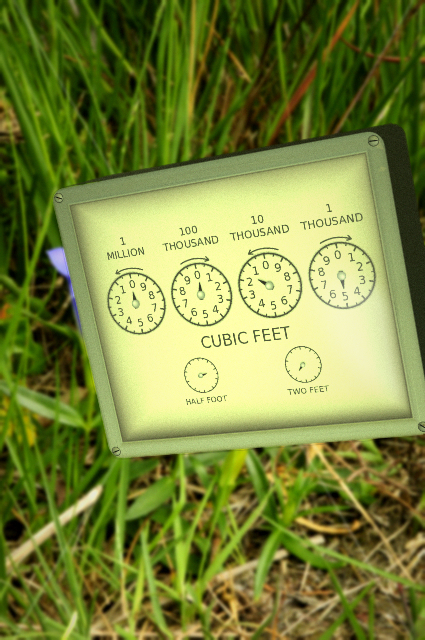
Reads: 1500; ft³
